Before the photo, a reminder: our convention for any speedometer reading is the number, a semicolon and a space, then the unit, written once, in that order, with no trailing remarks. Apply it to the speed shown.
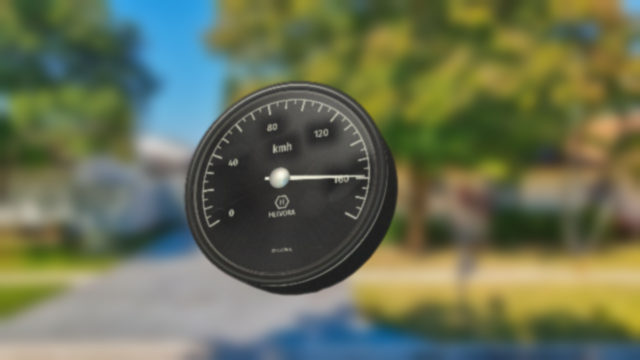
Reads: 160; km/h
